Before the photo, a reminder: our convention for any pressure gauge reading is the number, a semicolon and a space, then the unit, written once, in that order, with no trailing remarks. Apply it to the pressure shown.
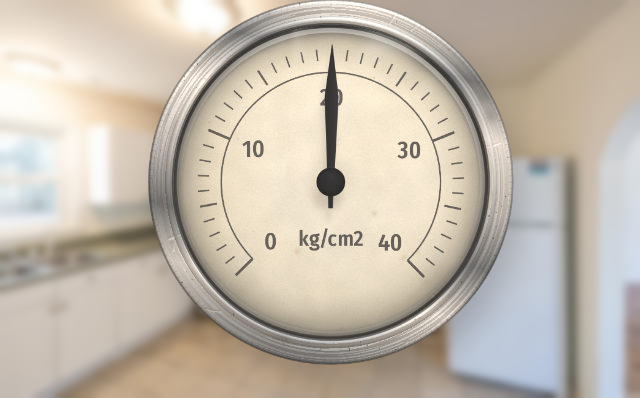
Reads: 20; kg/cm²
